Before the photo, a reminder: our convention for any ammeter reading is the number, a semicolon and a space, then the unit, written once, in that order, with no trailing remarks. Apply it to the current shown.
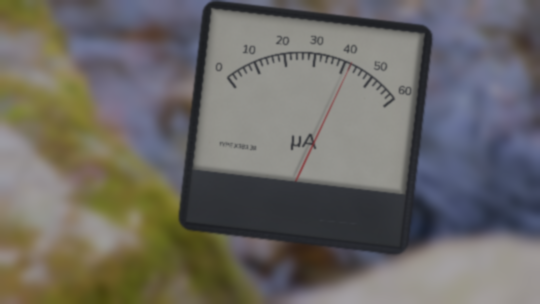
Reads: 42; µA
